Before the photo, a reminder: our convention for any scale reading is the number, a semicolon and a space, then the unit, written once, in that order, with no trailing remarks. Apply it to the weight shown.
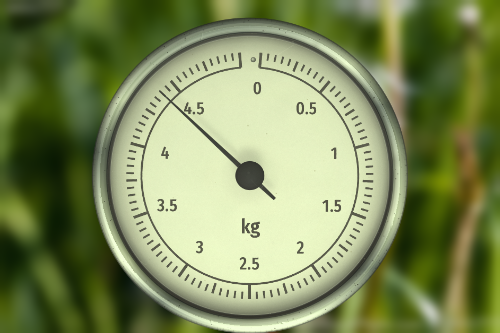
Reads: 4.4; kg
